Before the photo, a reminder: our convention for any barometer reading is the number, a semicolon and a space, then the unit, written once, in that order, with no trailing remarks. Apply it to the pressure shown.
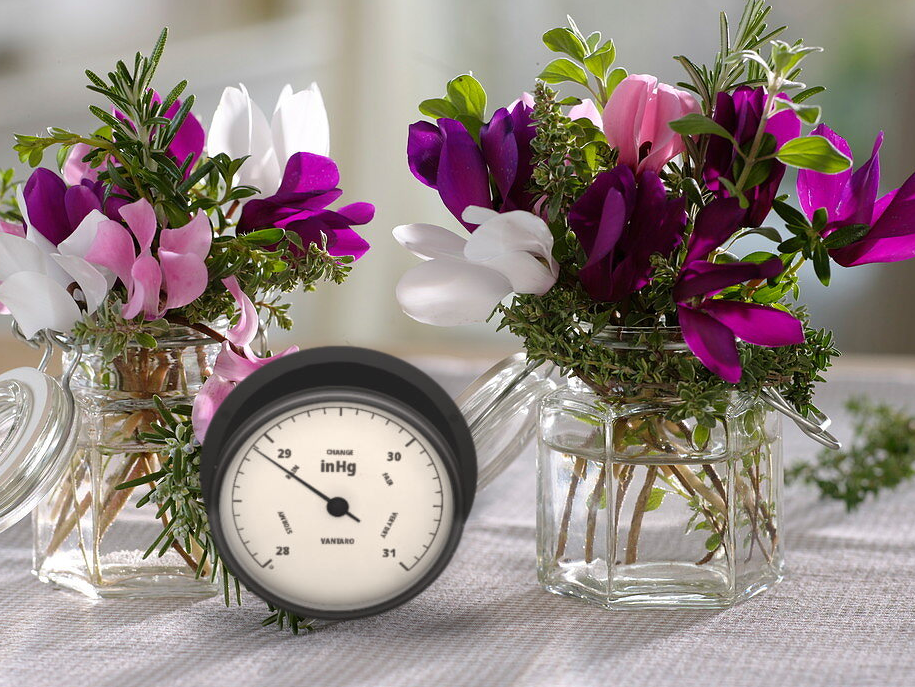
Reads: 28.9; inHg
